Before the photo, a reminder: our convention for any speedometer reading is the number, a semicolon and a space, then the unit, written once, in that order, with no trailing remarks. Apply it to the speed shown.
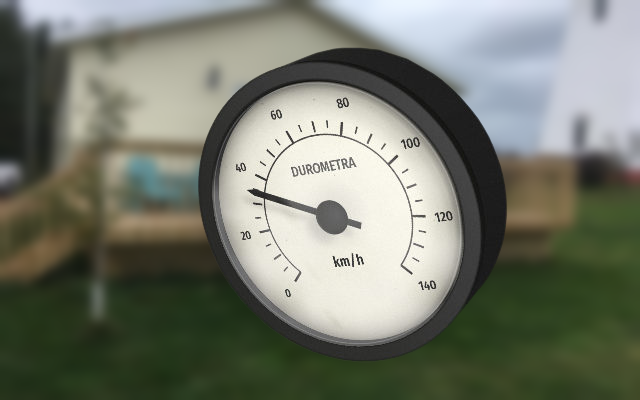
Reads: 35; km/h
